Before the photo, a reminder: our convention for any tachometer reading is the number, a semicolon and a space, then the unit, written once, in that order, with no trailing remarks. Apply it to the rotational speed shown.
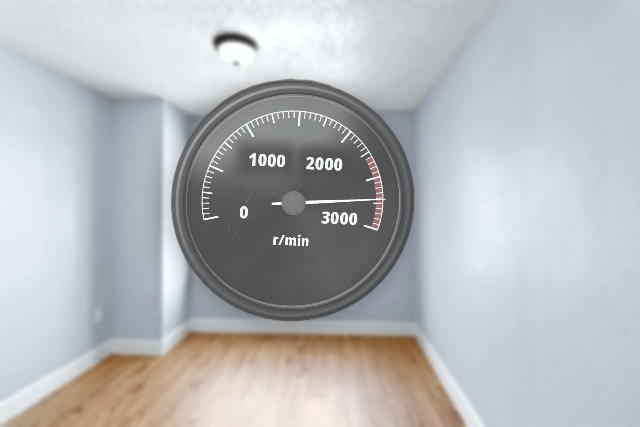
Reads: 2700; rpm
